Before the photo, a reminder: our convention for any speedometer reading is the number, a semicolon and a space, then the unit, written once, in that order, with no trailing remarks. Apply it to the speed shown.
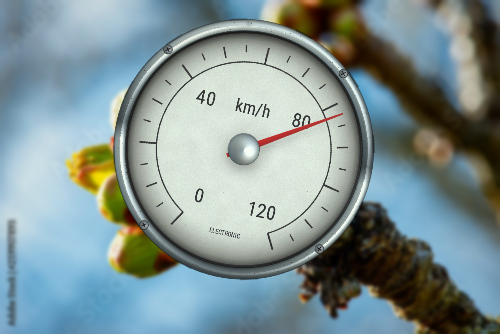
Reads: 82.5; km/h
